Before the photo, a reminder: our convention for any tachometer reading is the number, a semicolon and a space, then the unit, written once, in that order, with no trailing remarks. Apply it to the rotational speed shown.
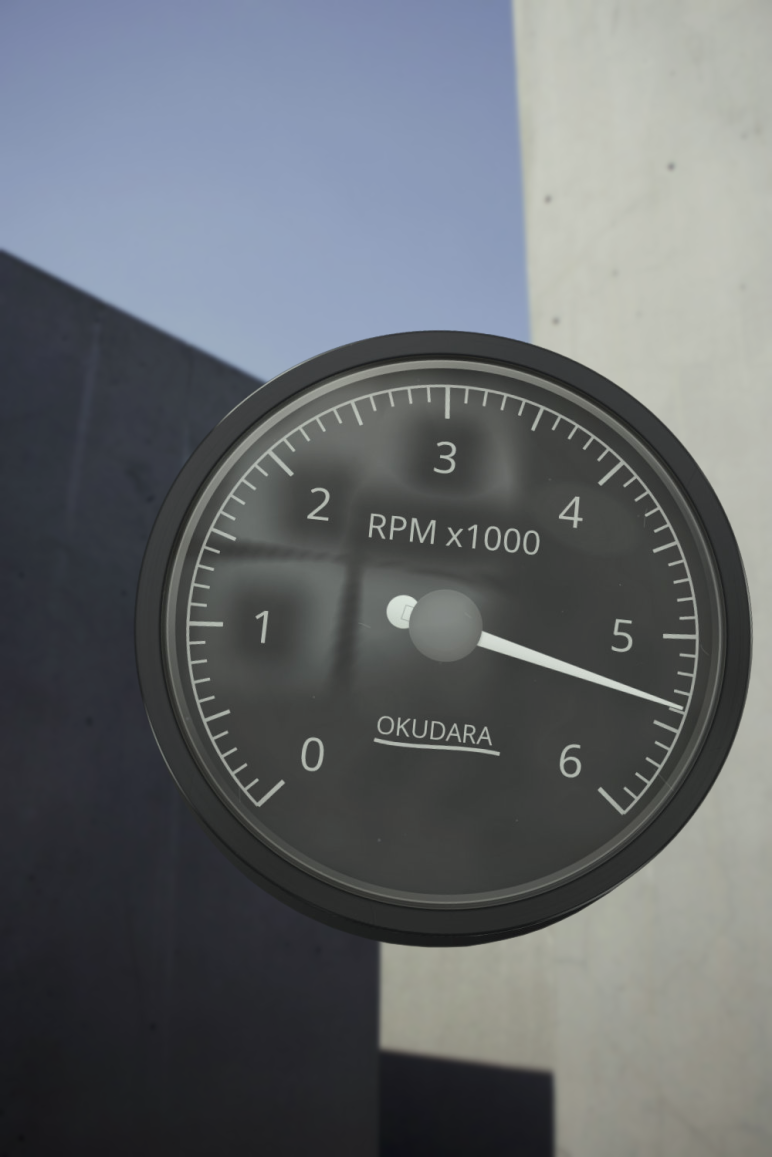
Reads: 5400; rpm
